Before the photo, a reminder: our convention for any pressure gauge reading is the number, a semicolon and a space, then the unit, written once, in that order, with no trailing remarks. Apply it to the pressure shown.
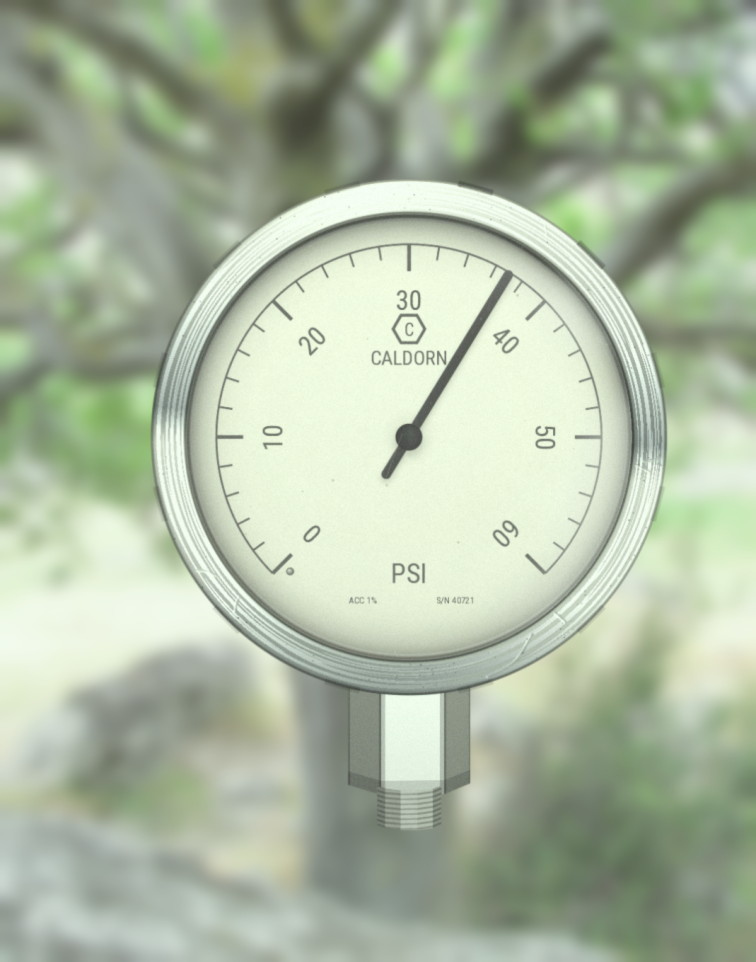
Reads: 37; psi
